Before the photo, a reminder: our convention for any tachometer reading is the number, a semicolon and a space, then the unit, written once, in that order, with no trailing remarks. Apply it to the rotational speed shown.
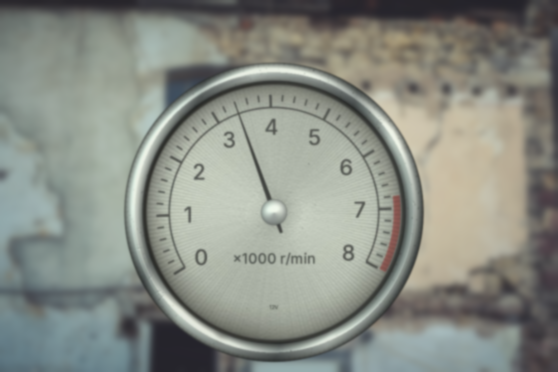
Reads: 3400; rpm
